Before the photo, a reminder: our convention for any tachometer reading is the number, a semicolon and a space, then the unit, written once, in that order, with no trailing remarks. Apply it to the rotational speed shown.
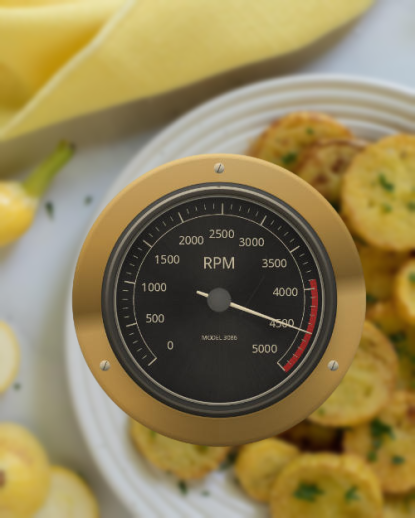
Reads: 4500; rpm
